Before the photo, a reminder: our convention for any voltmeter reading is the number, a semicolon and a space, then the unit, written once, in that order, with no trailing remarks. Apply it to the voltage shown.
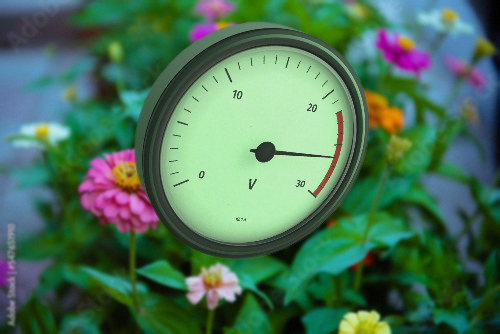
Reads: 26; V
